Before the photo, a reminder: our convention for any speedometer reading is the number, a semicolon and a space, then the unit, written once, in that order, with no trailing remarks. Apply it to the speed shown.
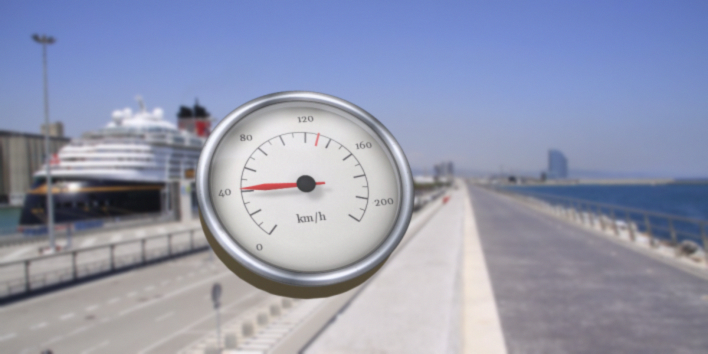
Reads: 40; km/h
